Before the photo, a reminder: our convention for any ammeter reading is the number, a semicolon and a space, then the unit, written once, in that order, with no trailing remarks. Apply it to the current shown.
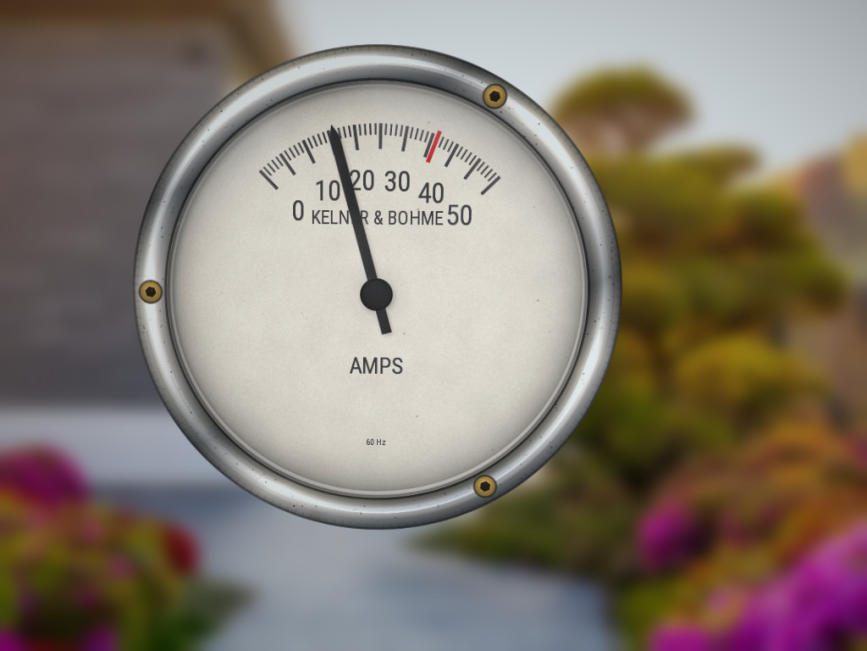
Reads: 16; A
